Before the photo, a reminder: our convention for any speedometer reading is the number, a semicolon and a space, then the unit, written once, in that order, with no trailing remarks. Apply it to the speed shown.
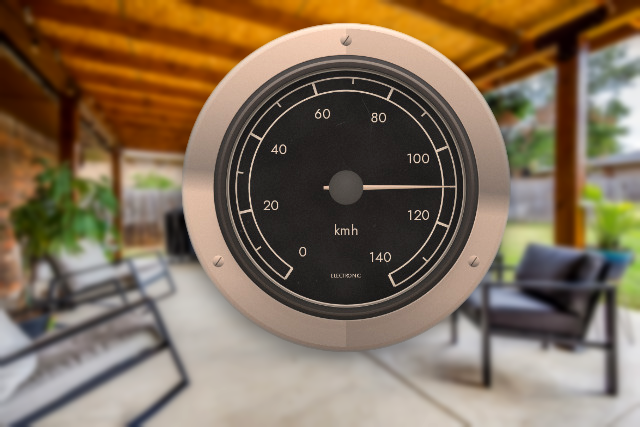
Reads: 110; km/h
